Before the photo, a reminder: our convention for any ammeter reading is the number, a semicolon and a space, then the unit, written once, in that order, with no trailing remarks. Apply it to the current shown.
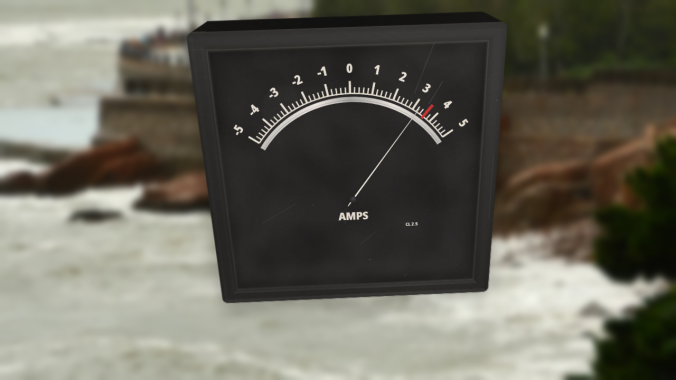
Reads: 3.2; A
